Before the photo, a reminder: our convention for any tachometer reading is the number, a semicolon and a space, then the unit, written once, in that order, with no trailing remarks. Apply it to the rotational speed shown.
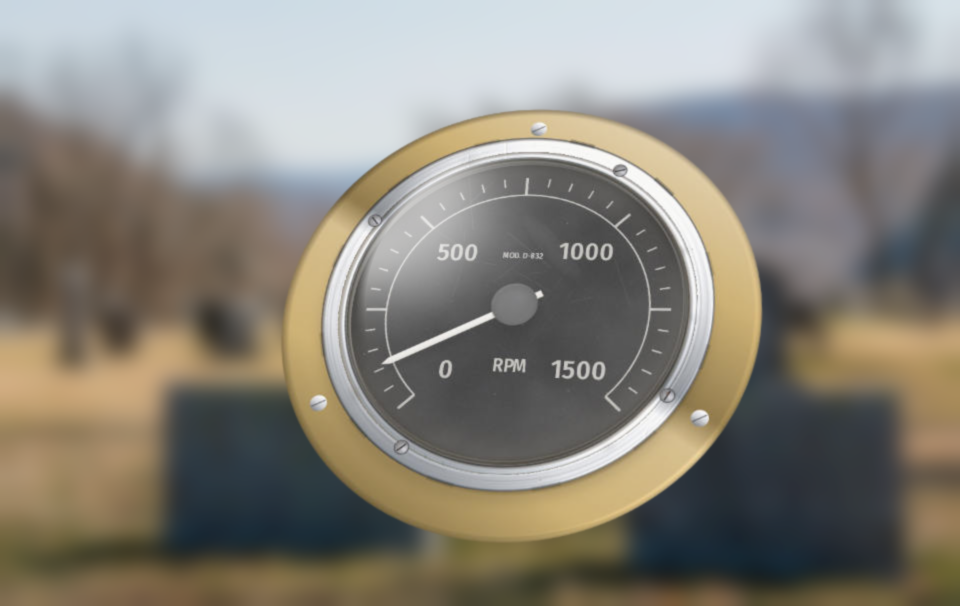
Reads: 100; rpm
